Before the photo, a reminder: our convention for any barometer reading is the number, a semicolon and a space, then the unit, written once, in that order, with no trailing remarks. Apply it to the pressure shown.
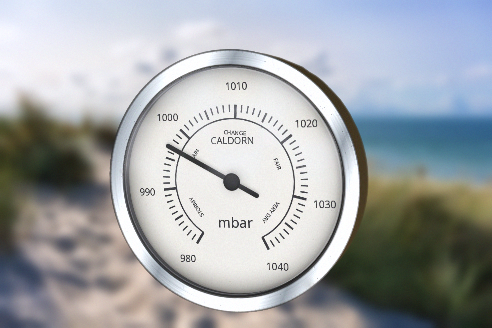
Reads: 997; mbar
